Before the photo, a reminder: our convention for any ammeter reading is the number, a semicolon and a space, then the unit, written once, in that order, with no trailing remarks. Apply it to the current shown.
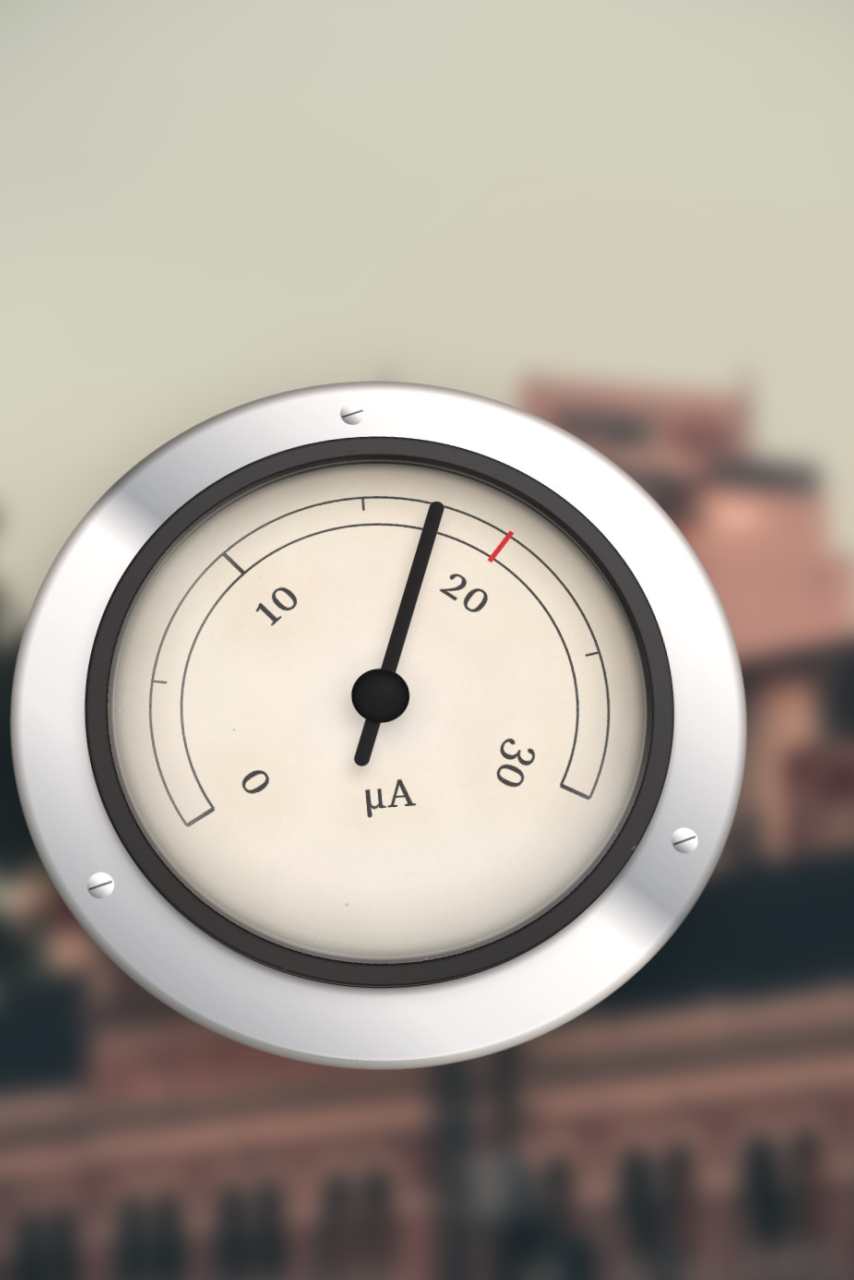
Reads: 17.5; µA
